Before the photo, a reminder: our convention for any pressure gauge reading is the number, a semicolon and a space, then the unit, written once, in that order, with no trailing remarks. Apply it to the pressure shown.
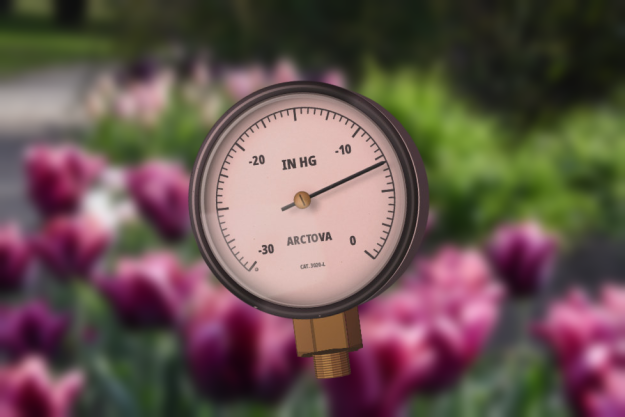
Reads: -7; inHg
